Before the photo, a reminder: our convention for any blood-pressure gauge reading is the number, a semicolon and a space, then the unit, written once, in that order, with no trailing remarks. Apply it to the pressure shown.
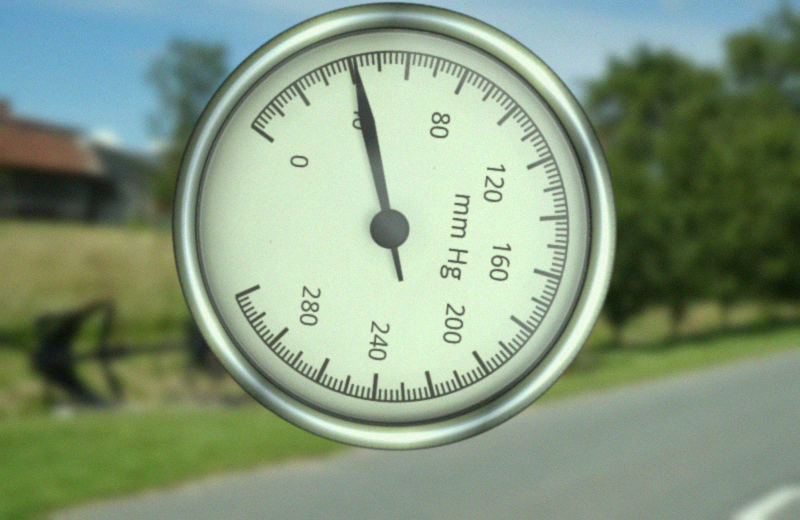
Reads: 42; mmHg
